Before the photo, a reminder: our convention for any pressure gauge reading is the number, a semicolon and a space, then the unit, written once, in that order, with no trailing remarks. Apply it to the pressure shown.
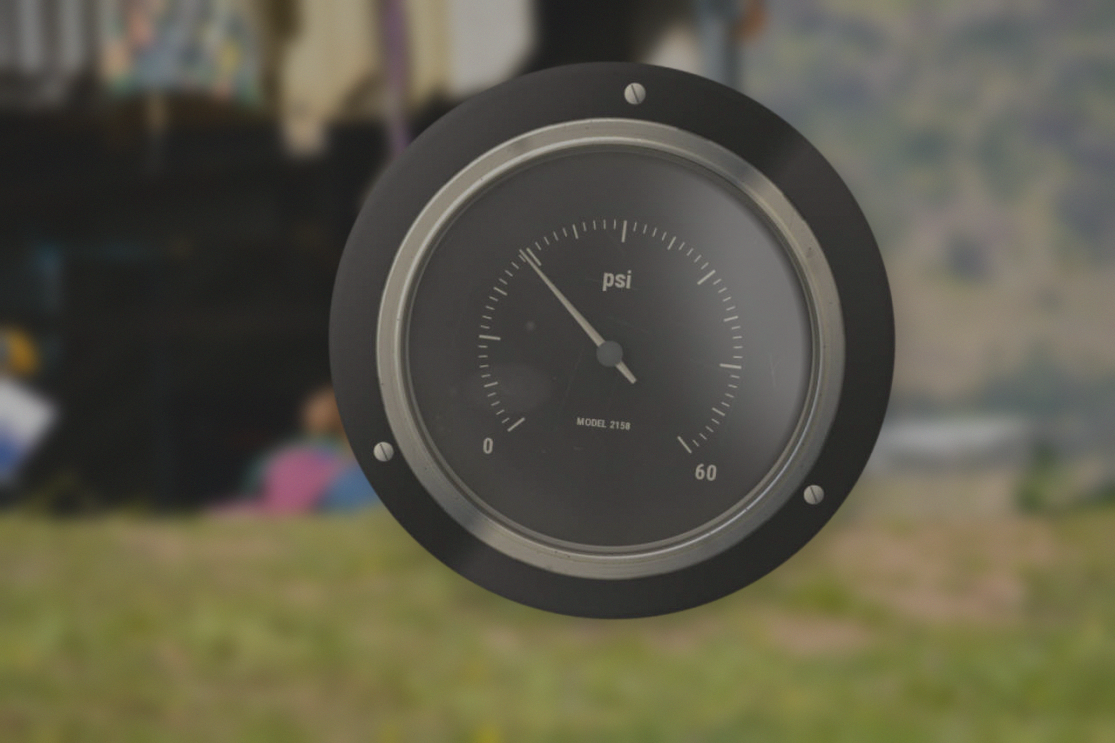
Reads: 19.5; psi
